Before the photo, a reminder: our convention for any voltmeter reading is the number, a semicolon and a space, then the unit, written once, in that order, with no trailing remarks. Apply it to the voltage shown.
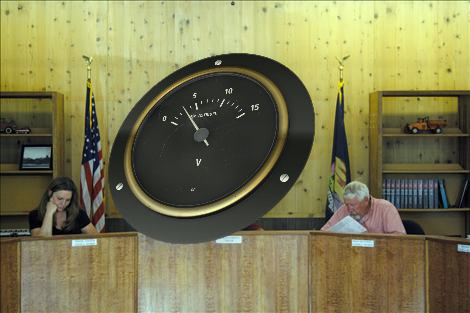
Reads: 3; V
